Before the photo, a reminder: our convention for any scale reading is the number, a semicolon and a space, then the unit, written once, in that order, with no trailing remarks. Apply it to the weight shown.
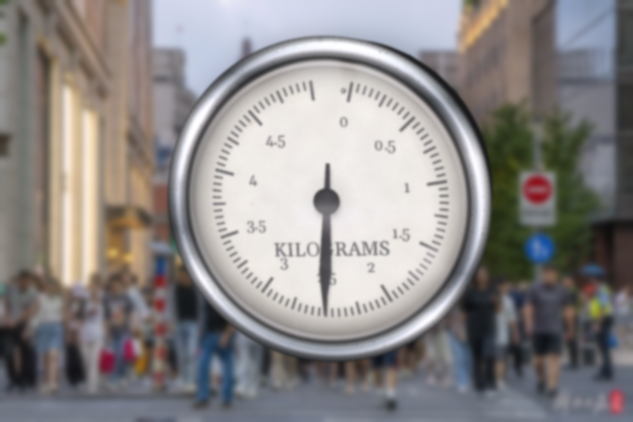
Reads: 2.5; kg
